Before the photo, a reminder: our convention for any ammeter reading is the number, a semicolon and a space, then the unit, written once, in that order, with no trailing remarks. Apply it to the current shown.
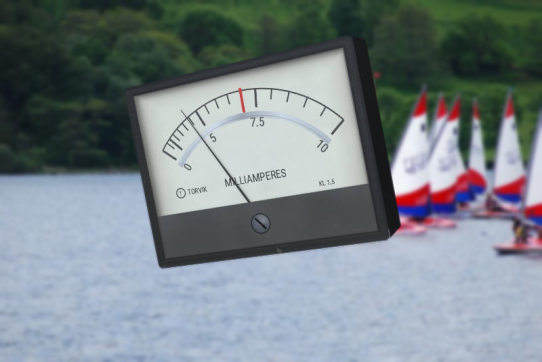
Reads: 4.5; mA
